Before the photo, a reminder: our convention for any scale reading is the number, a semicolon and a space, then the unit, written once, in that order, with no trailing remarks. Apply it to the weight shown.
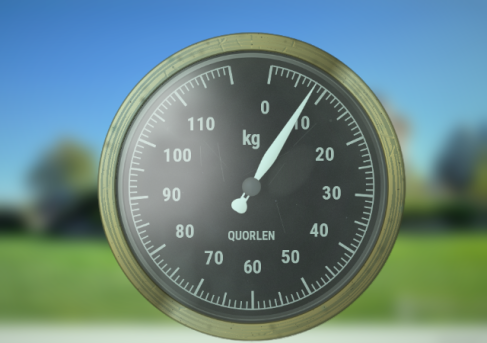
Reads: 8; kg
